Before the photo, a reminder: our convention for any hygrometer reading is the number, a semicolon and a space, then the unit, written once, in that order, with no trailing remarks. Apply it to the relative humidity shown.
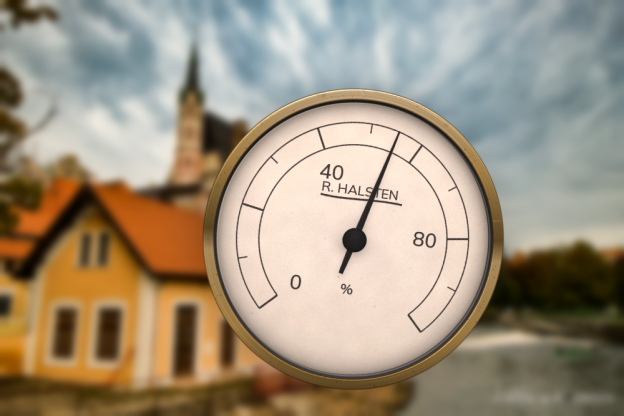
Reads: 55; %
